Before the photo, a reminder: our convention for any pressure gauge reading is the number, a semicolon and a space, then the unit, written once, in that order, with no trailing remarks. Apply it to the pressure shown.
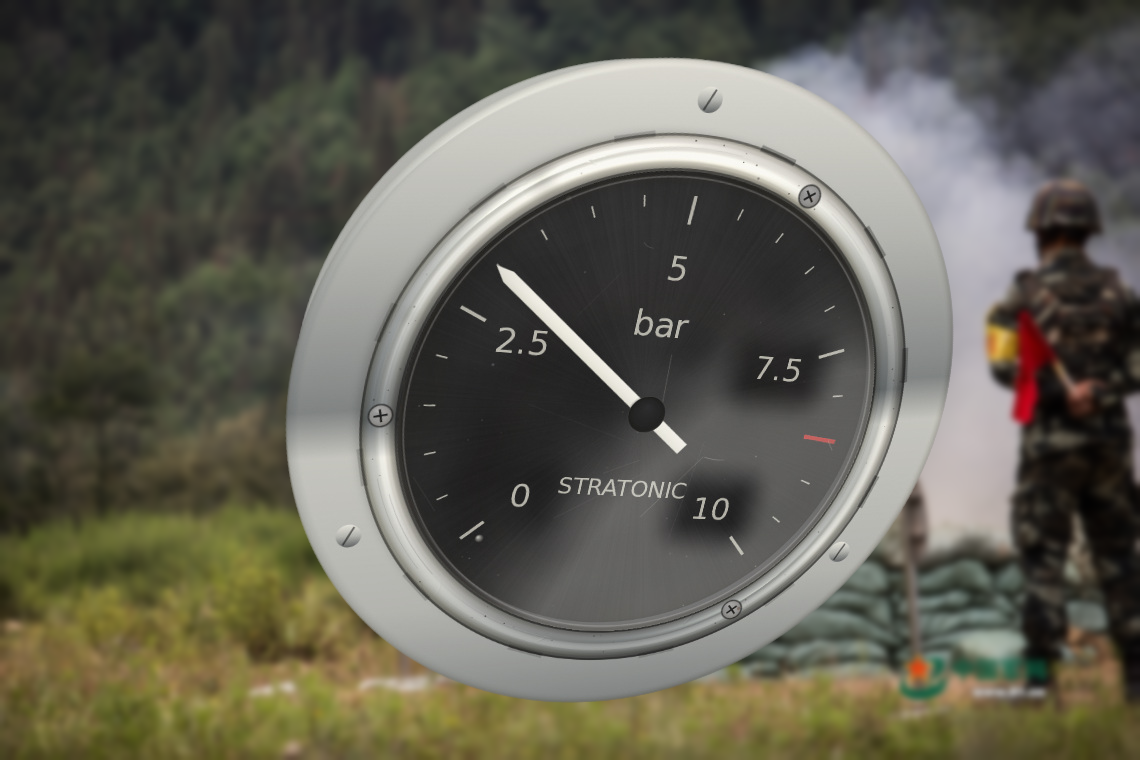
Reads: 3; bar
